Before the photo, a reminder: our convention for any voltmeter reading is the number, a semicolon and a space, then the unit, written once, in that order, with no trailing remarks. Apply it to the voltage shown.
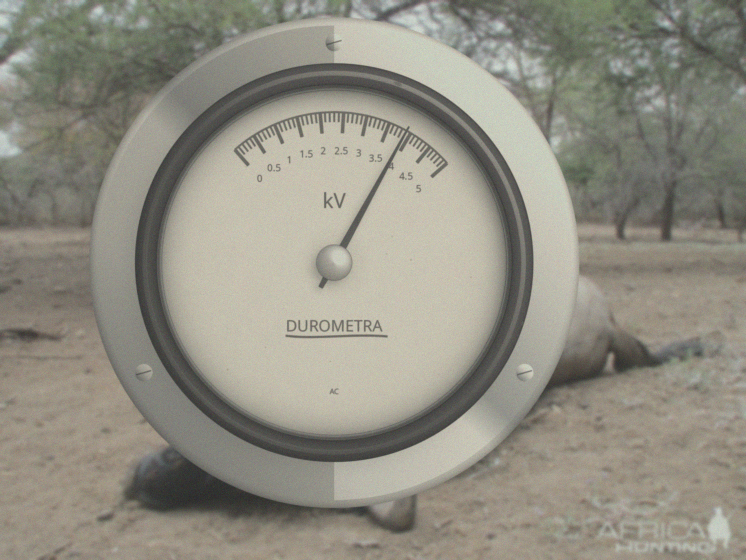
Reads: 3.9; kV
